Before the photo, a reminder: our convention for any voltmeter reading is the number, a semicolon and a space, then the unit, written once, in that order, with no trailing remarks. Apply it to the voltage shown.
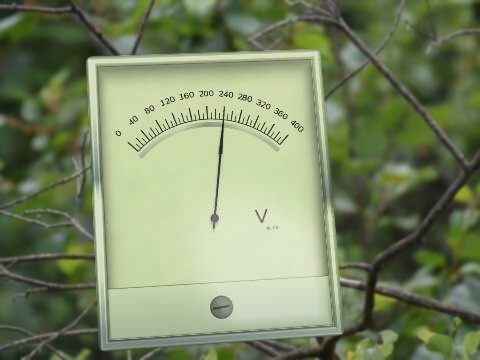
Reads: 240; V
